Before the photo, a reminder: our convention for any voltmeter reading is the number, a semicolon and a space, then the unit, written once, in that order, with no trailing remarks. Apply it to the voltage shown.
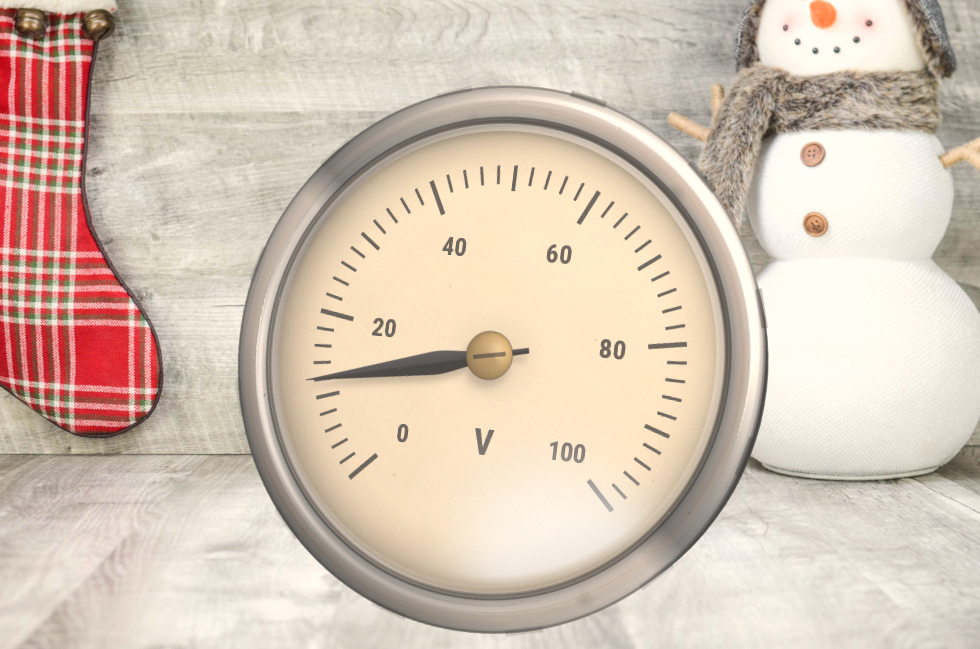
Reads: 12; V
